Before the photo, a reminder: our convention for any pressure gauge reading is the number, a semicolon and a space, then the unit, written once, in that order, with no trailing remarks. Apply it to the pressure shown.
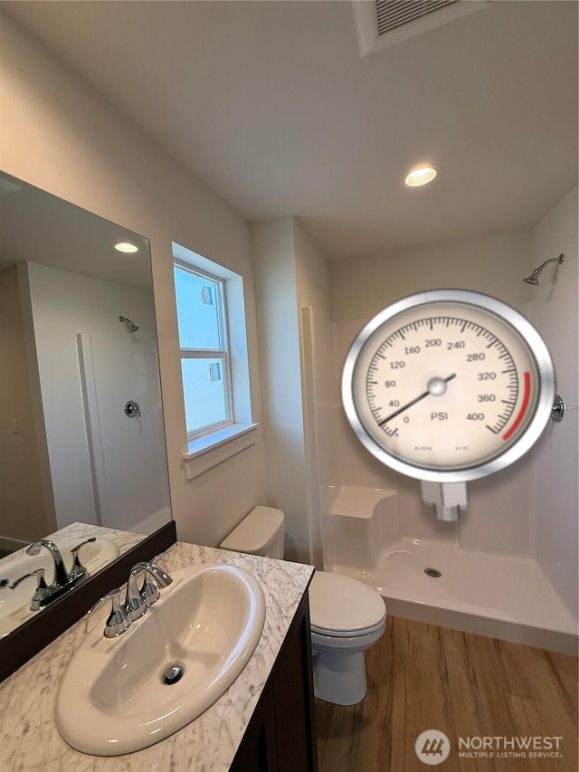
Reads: 20; psi
